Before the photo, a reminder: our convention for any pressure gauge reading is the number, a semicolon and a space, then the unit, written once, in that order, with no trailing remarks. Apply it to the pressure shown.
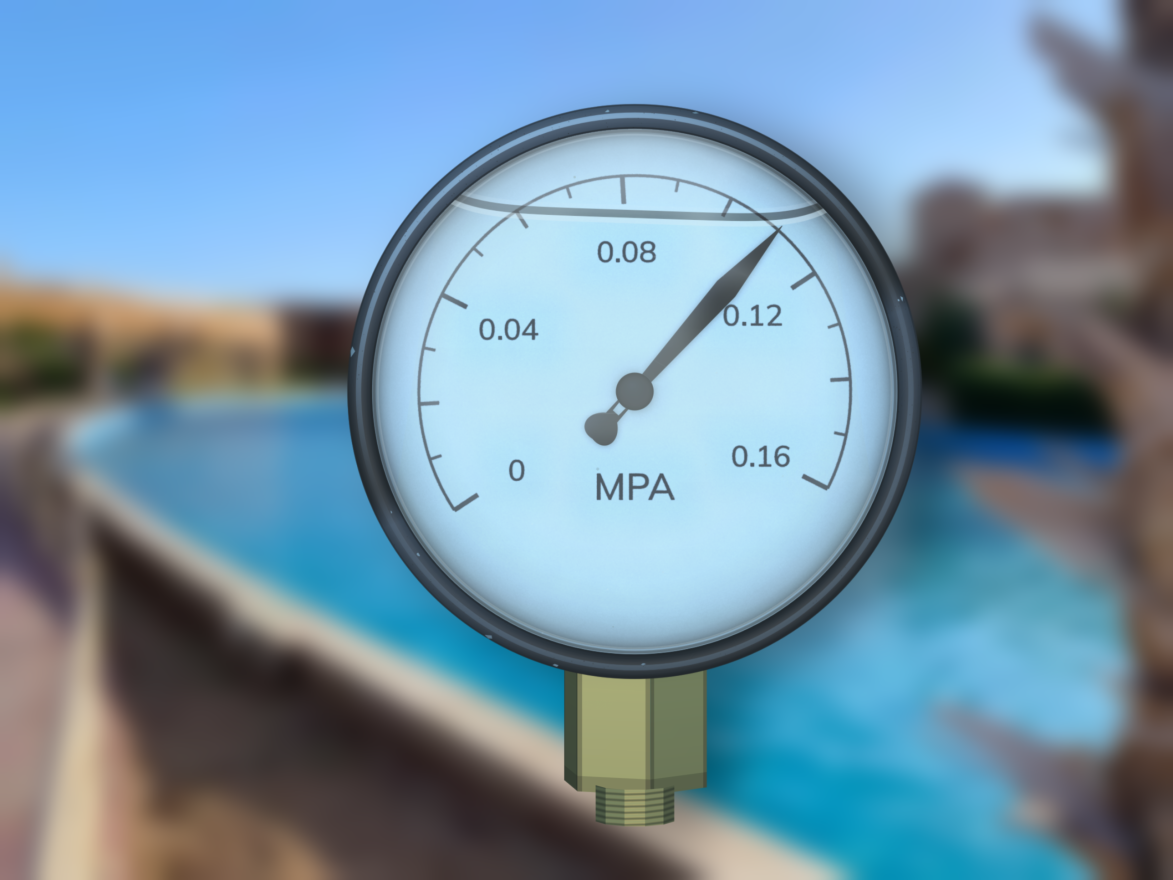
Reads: 0.11; MPa
